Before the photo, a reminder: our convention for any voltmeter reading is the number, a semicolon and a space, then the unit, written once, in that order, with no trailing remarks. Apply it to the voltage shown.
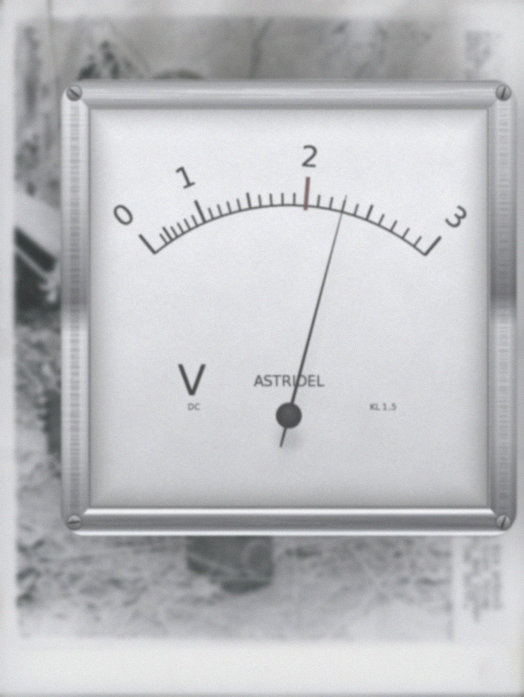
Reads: 2.3; V
